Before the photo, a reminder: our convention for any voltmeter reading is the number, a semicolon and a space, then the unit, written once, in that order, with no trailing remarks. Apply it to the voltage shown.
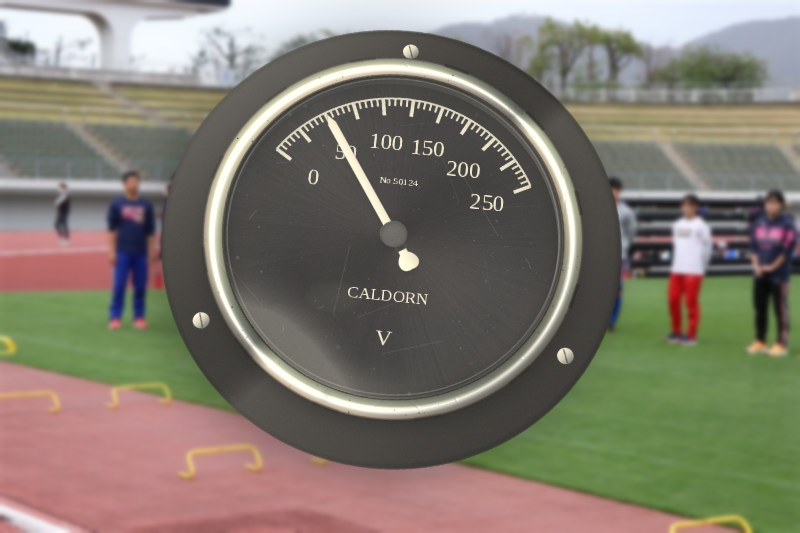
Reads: 50; V
